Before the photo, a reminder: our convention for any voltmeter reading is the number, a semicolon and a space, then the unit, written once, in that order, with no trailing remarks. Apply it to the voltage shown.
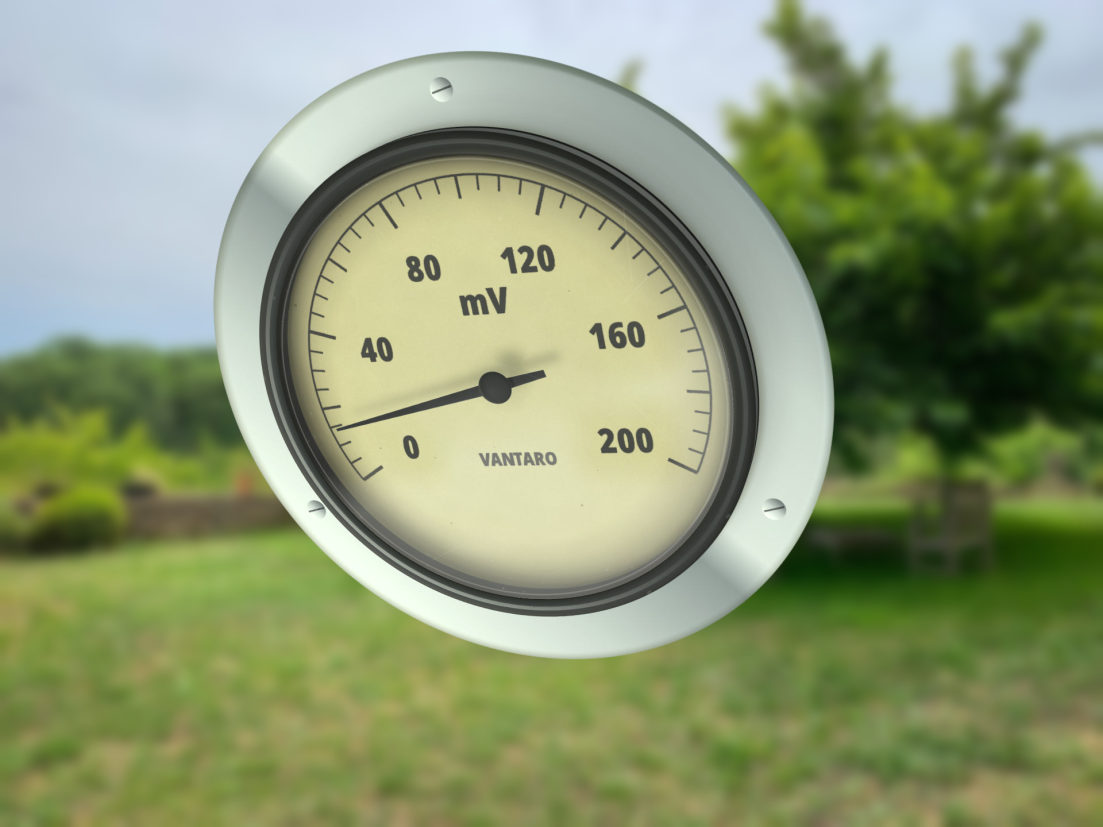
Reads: 15; mV
